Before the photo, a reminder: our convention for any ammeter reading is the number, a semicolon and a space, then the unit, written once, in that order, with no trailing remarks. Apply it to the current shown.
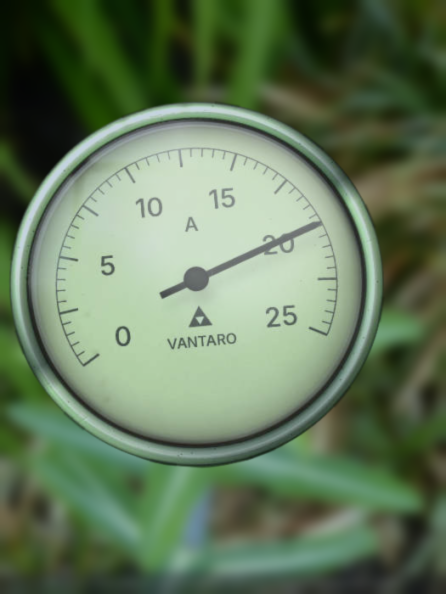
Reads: 20; A
